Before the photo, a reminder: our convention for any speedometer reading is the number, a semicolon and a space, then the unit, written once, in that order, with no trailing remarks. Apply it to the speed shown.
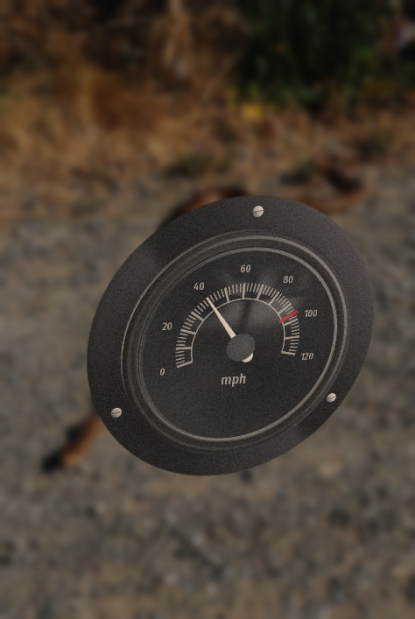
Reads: 40; mph
